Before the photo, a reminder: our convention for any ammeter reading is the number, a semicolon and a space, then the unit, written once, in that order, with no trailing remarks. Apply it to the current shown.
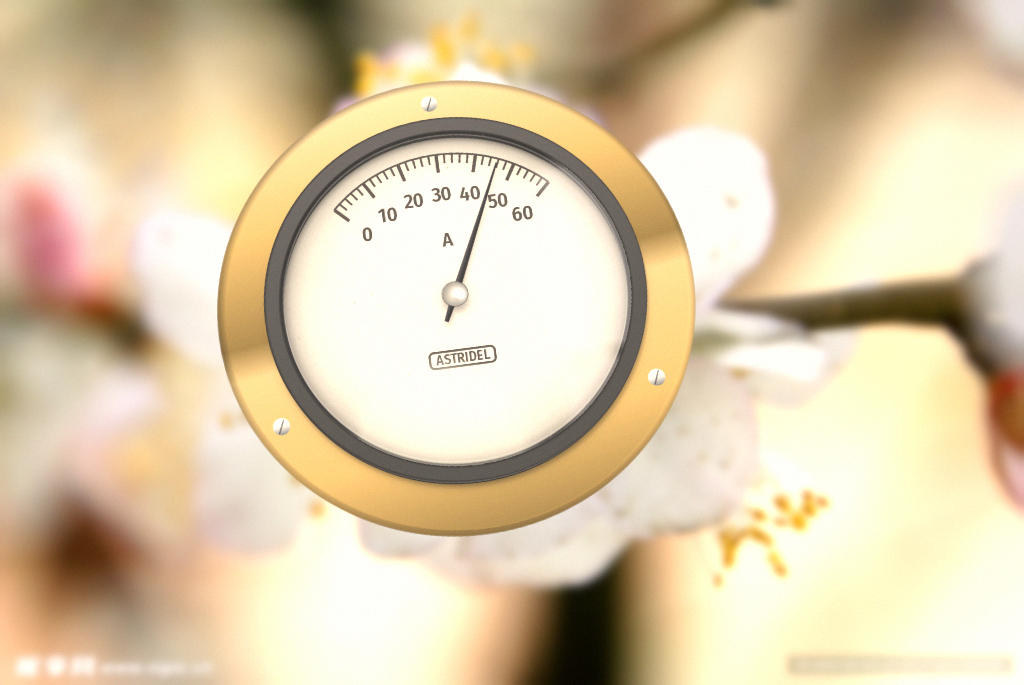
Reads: 46; A
